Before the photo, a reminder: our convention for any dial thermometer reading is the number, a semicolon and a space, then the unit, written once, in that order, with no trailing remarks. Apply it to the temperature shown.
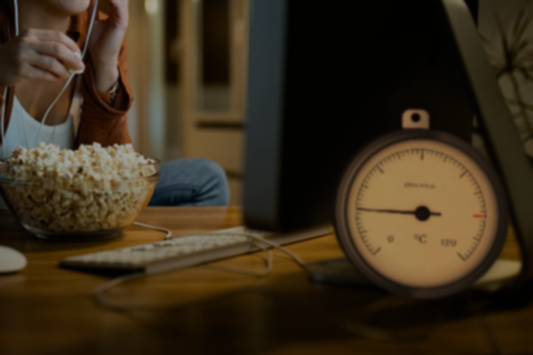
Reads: 20; °C
